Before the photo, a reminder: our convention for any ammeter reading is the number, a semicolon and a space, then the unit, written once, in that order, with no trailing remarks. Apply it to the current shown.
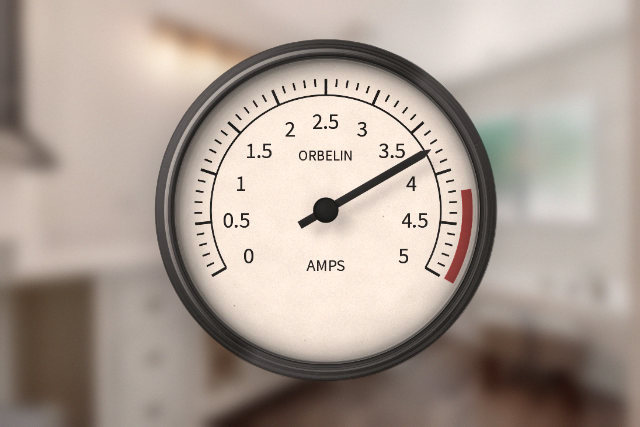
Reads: 3.75; A
